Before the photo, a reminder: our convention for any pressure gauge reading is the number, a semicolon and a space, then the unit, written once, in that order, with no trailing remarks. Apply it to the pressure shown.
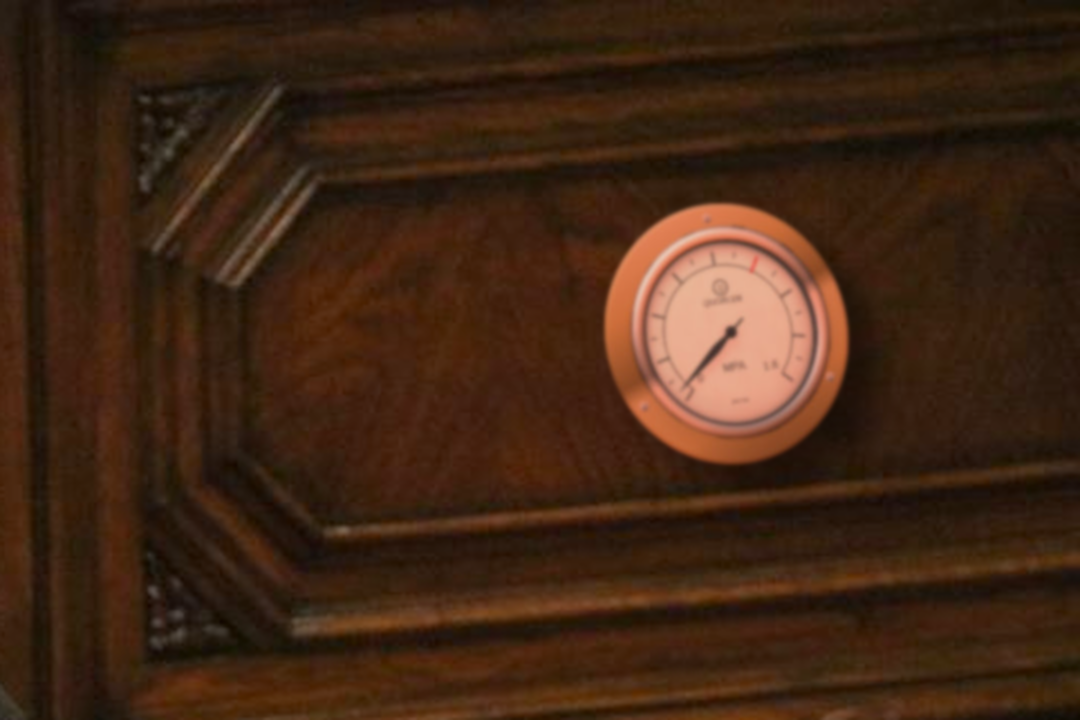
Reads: 0.05; MPa
